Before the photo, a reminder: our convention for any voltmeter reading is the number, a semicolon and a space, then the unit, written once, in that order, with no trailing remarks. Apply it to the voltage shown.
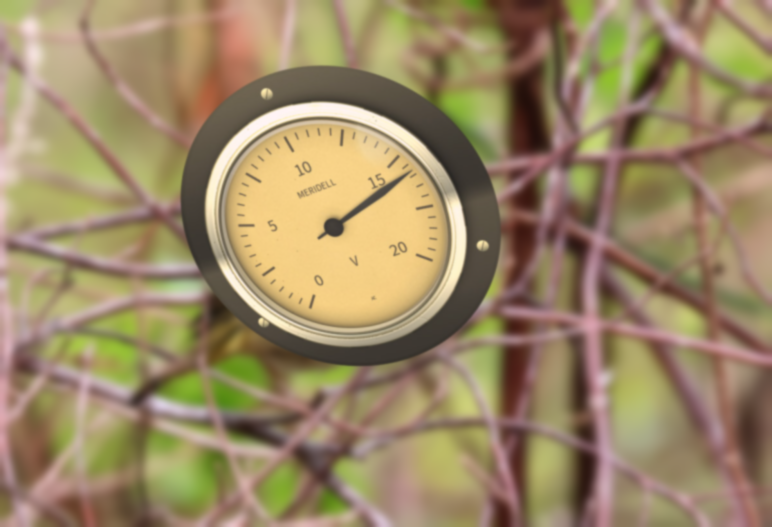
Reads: 15.75; V
